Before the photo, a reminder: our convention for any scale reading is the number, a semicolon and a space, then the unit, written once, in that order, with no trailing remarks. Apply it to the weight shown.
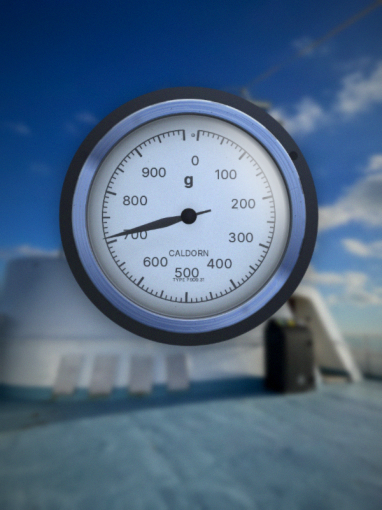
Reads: 710; g
